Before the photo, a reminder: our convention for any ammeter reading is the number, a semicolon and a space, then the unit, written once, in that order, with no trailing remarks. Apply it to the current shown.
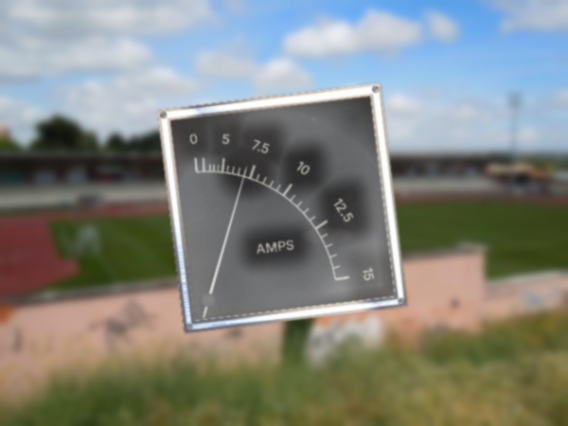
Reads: 7; A
